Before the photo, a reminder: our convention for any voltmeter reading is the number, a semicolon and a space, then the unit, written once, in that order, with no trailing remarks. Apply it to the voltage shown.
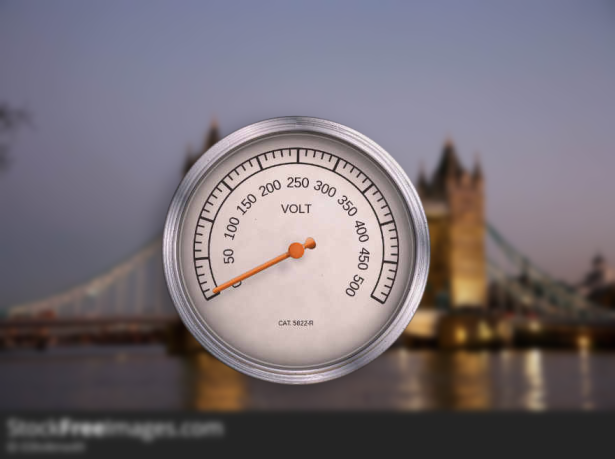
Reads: 5; V
